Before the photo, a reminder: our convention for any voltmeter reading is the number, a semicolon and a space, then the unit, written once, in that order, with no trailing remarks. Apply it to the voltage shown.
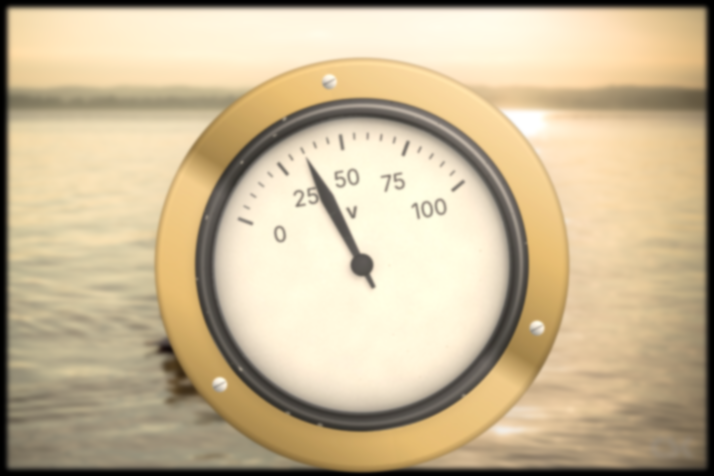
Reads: 35; V
